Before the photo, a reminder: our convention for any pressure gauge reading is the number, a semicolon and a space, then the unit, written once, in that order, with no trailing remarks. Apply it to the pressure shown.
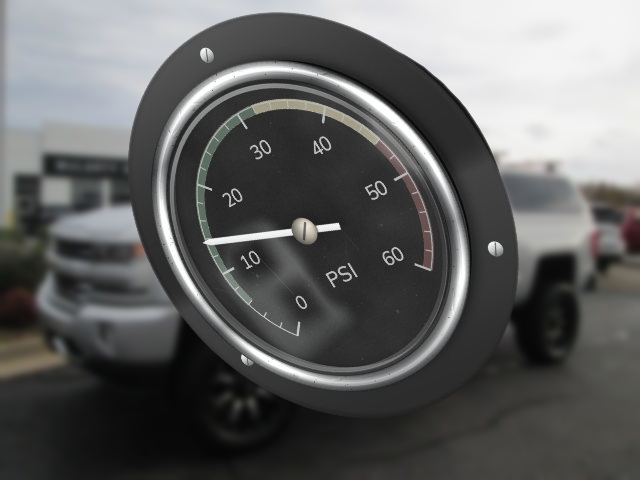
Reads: 14; psi
